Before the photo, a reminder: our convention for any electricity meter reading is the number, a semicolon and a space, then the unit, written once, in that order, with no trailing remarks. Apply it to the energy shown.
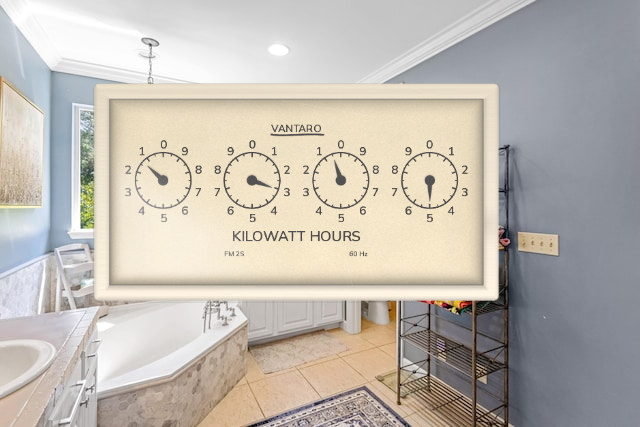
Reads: 1305; kWh
